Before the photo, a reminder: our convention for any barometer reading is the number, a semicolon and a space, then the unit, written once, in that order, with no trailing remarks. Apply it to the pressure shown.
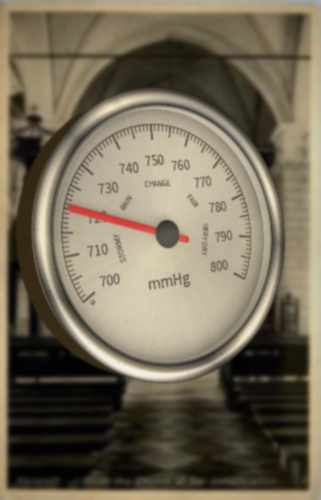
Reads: 720; mmHg
